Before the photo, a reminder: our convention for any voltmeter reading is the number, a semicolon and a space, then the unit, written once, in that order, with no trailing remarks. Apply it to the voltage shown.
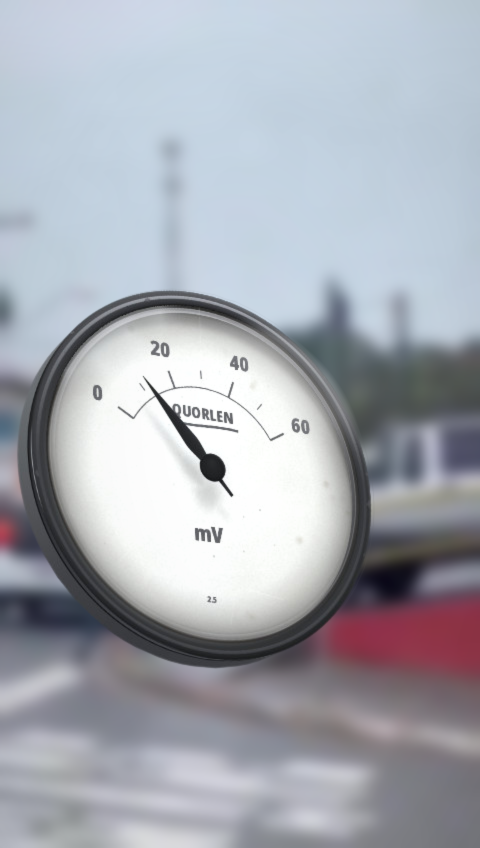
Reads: 10; mV
